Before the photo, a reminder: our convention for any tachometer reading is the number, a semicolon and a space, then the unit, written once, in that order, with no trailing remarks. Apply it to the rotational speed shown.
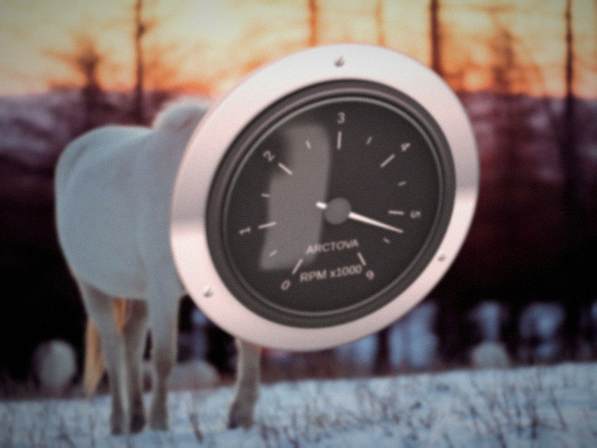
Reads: 5250; rpm
